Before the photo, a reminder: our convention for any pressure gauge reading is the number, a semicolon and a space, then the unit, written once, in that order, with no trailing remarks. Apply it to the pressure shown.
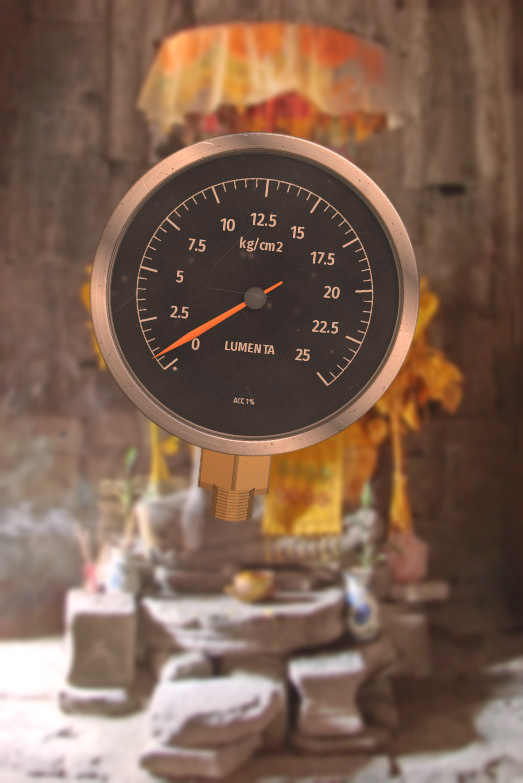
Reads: 0.75; kg/cm²
